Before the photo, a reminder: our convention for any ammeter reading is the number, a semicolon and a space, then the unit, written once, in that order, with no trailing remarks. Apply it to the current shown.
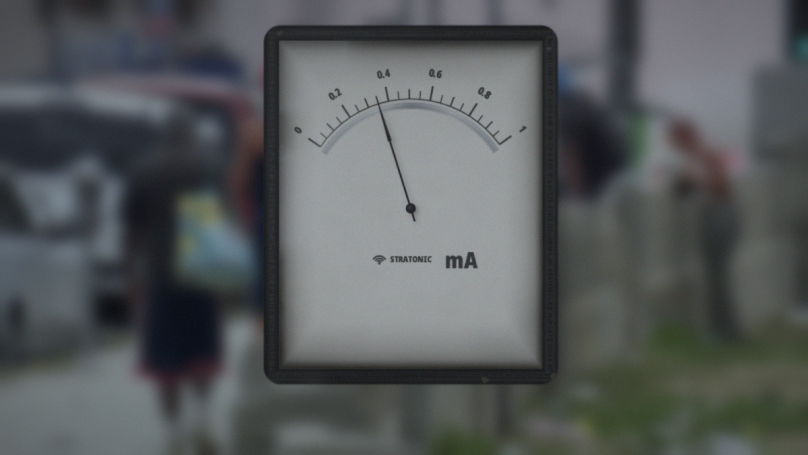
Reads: 0.35; mA
